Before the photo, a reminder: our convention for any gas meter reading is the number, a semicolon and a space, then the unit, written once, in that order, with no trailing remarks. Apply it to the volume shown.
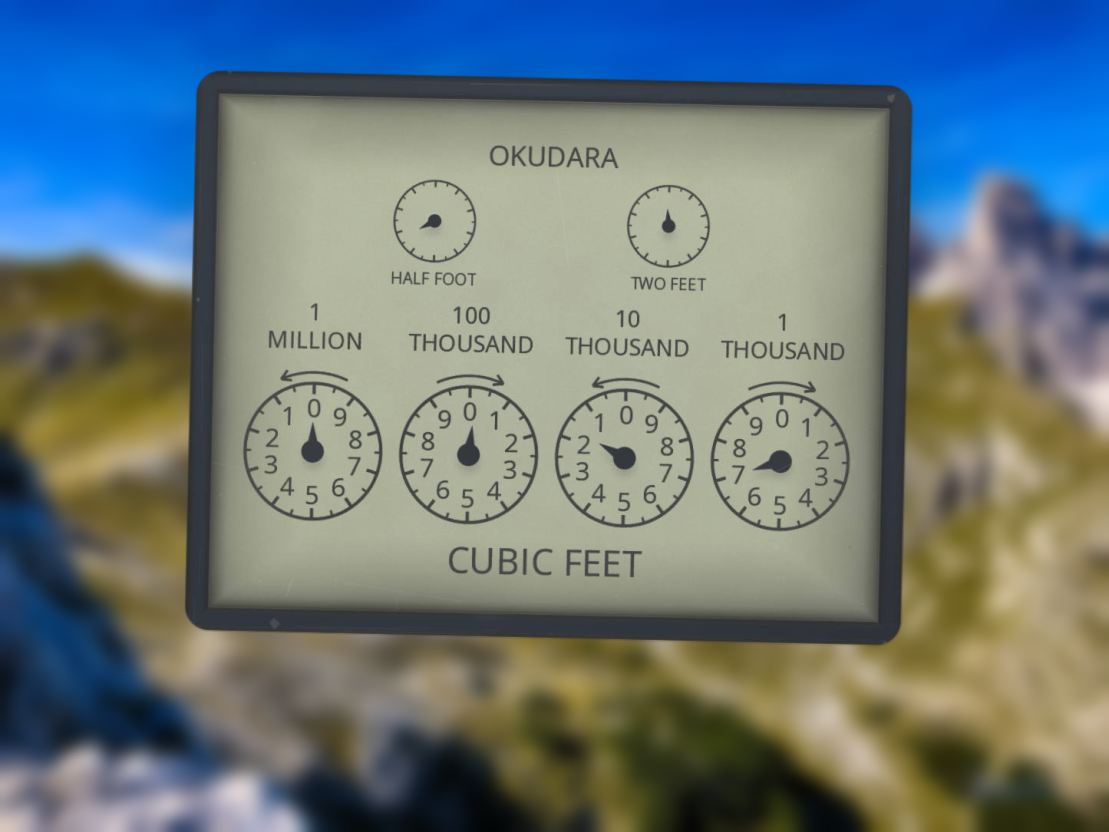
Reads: 1700; ft³
